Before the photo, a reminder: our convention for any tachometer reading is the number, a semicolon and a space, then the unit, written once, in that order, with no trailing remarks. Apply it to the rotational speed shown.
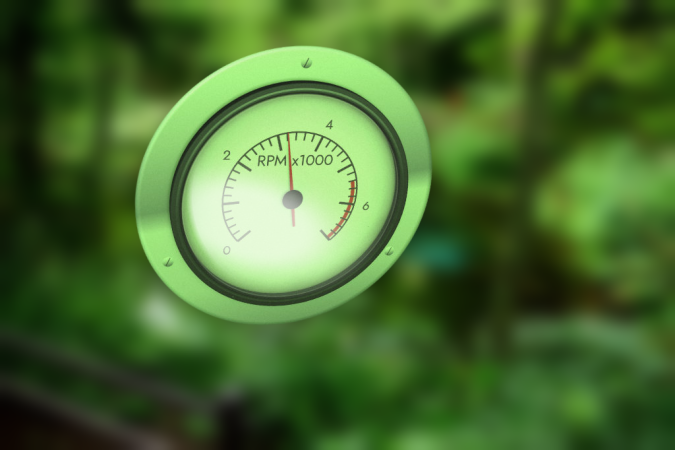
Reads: 3200; rpm
